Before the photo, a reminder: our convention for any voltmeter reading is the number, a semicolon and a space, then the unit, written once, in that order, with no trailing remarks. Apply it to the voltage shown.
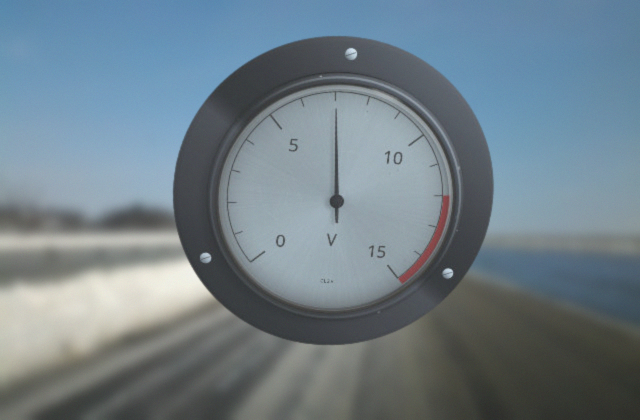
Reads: 7; V
